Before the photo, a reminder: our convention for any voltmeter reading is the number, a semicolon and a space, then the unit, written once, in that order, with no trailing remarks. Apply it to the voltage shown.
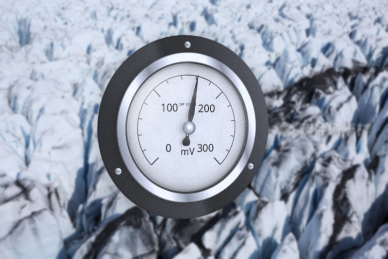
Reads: 160; mV
